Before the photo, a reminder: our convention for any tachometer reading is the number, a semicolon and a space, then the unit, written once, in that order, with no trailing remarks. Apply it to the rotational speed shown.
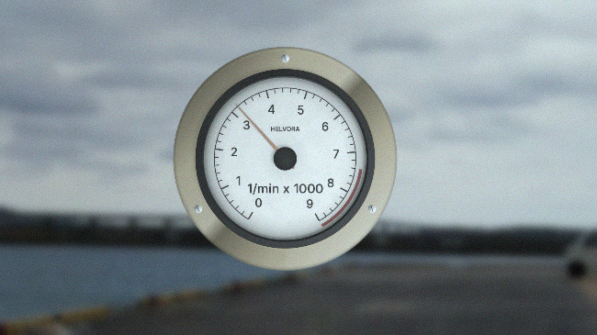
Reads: 3200; rpm
